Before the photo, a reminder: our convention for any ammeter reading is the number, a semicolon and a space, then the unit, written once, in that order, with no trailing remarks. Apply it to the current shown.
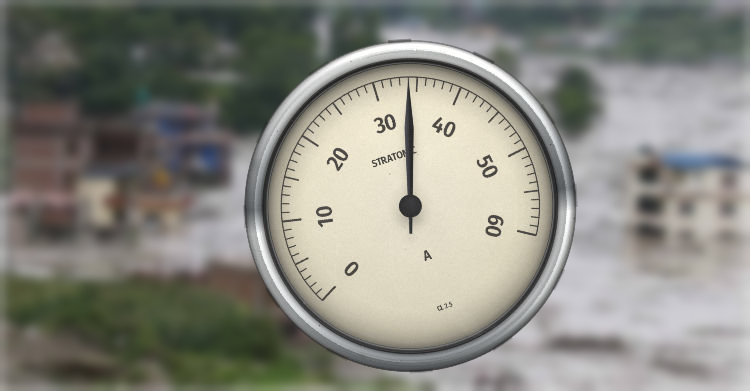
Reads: 34; A
